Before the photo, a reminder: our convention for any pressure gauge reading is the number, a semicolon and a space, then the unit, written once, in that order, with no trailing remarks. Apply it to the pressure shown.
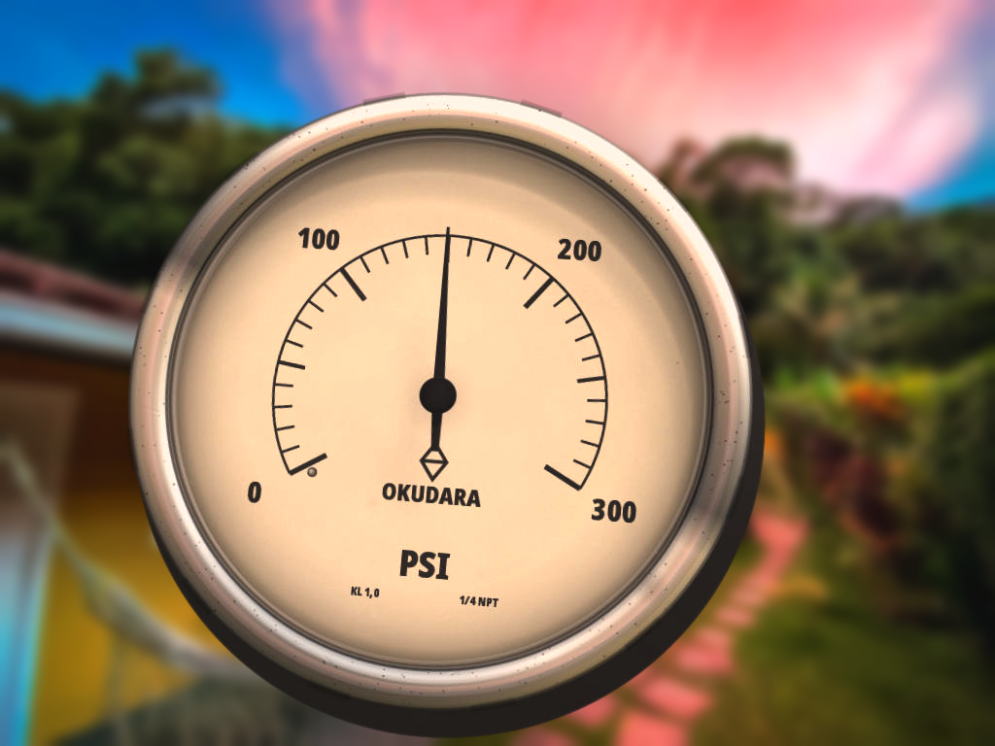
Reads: 150; psi
